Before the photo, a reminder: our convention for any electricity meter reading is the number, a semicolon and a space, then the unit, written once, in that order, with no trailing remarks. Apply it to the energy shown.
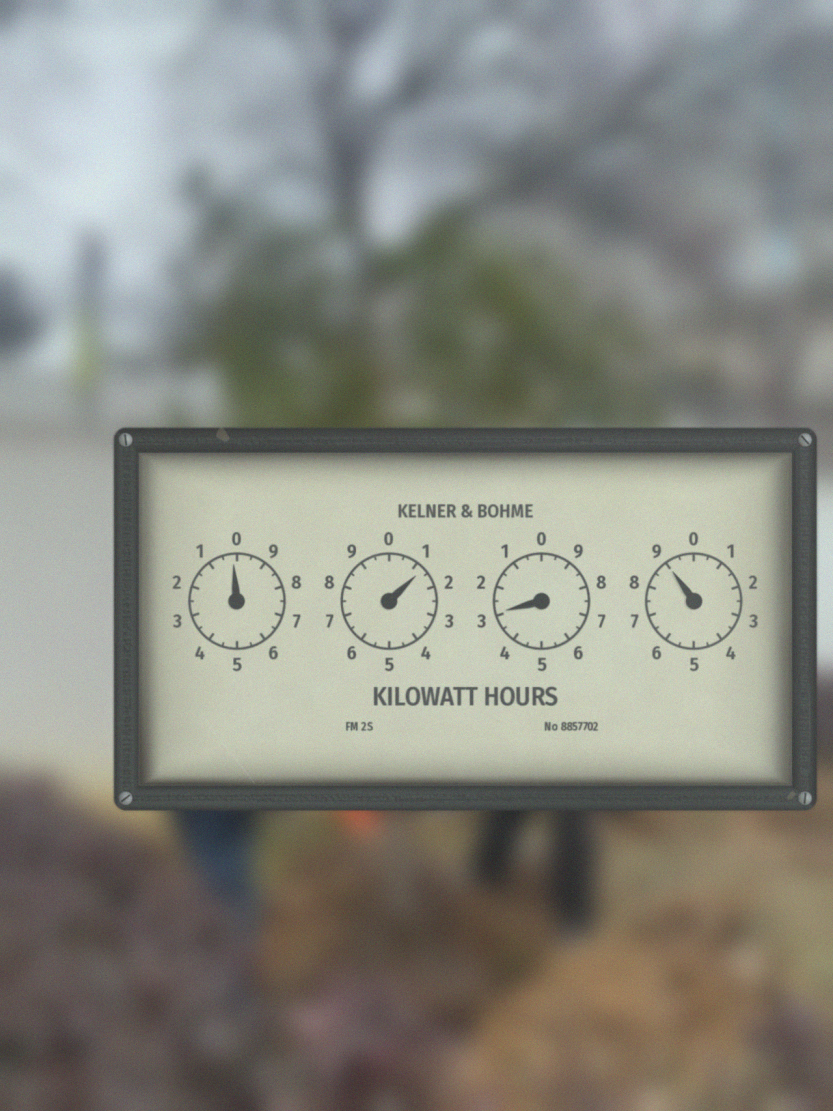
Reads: 129; kWh
